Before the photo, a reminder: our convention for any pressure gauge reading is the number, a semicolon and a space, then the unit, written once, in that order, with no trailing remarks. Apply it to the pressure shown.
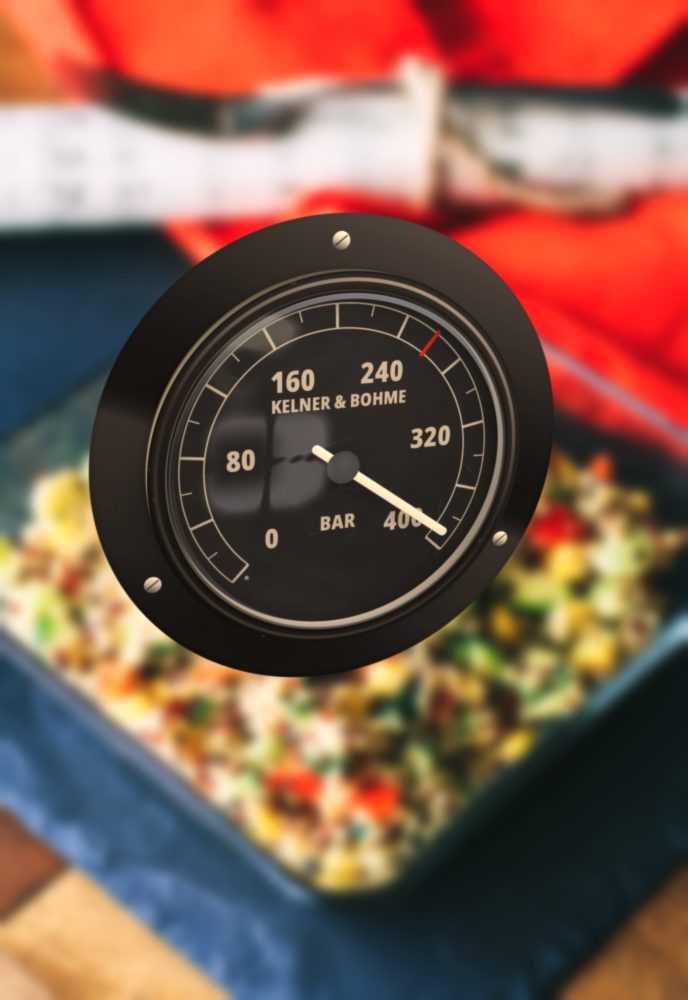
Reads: 390; bar
